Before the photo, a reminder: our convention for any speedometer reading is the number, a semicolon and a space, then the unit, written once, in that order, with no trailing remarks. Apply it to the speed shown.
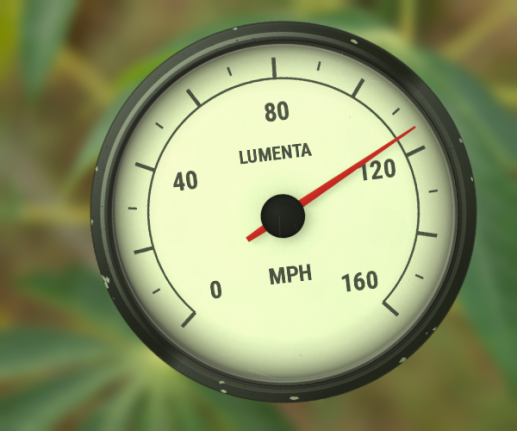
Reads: 115; mph
